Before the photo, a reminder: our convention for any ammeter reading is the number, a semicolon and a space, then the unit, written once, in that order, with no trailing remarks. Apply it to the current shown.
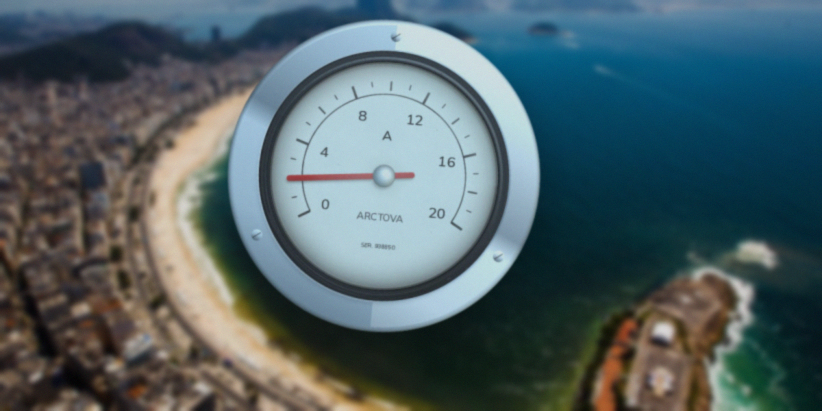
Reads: 2; A
